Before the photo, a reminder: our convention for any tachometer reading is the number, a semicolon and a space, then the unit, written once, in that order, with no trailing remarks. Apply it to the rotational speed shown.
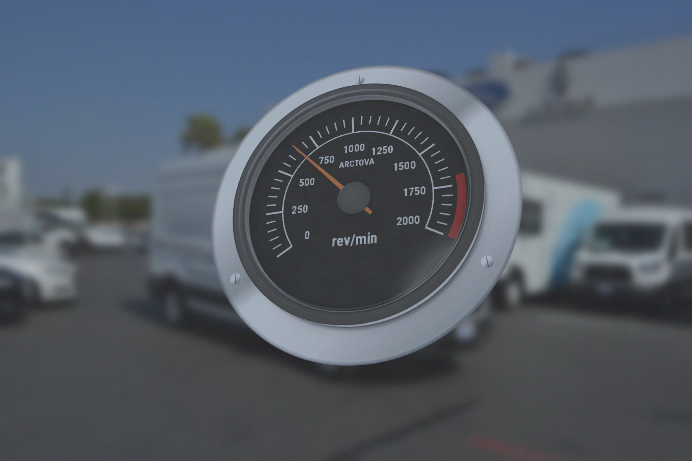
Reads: 650; rpm
